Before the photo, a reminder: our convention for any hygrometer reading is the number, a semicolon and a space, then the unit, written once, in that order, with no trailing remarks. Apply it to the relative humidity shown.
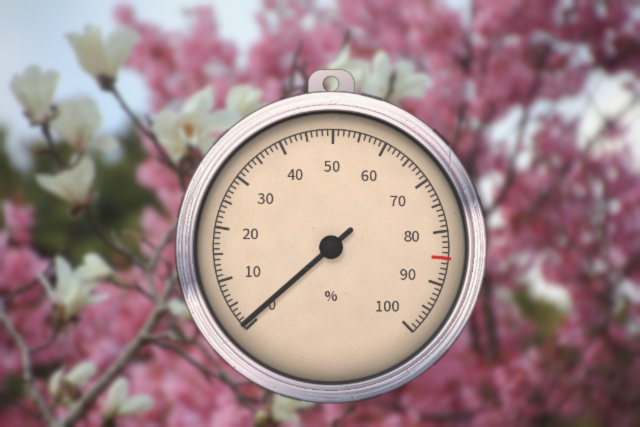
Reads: 1; %
